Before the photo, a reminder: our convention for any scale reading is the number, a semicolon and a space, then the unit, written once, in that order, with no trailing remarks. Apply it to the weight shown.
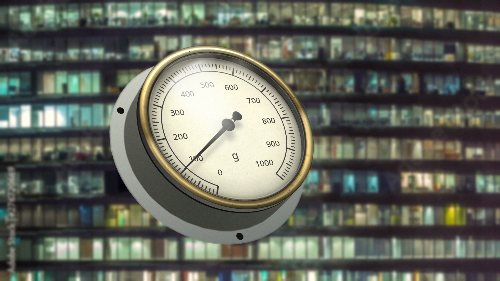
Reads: 100; g
